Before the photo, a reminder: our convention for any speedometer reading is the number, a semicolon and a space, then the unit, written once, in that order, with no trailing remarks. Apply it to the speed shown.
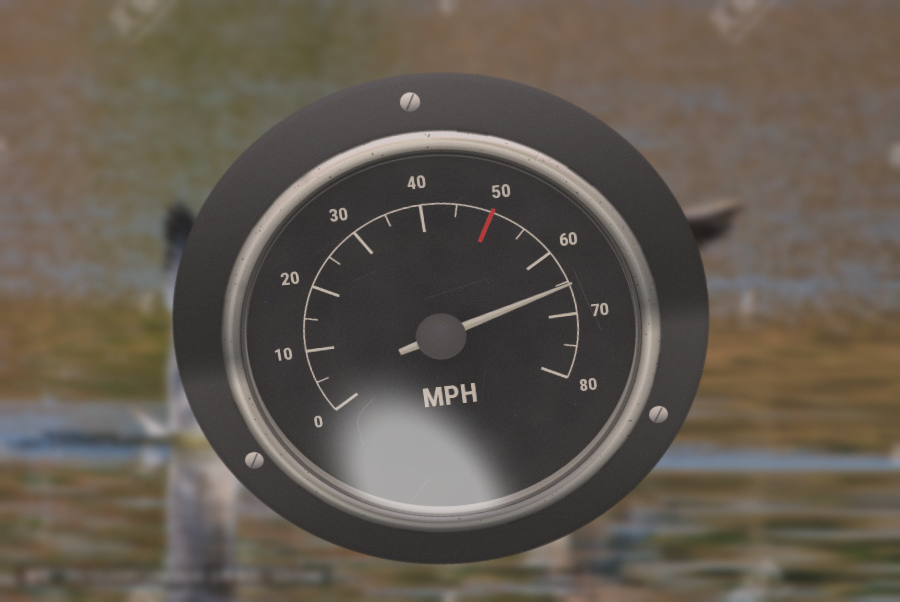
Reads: 65; mph
